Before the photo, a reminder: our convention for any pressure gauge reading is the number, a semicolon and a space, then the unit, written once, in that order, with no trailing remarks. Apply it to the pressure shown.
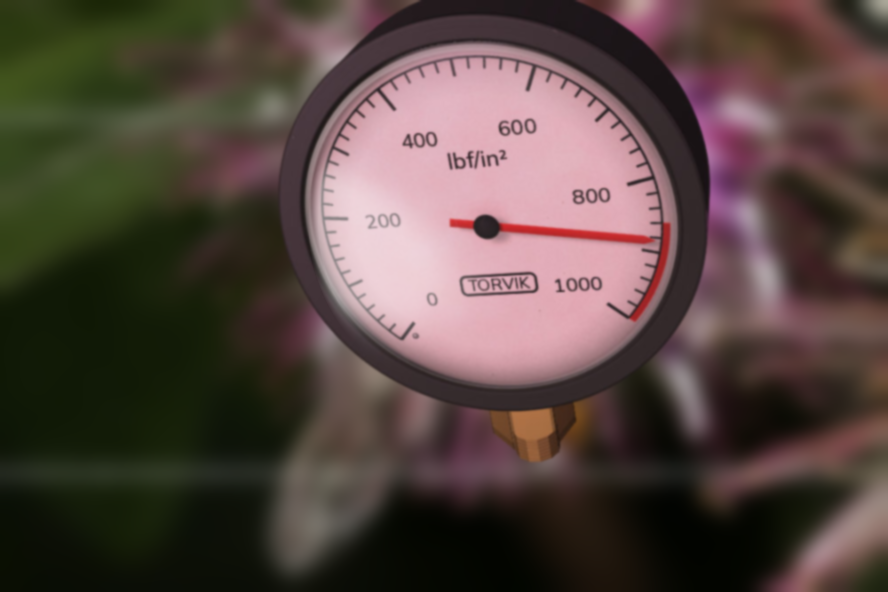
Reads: 880; psi
